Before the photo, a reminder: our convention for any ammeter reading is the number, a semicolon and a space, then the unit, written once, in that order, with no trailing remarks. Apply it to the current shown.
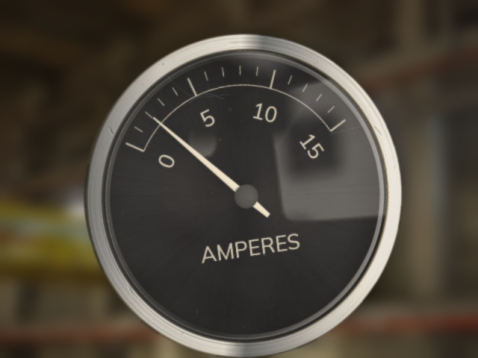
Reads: 2; A
